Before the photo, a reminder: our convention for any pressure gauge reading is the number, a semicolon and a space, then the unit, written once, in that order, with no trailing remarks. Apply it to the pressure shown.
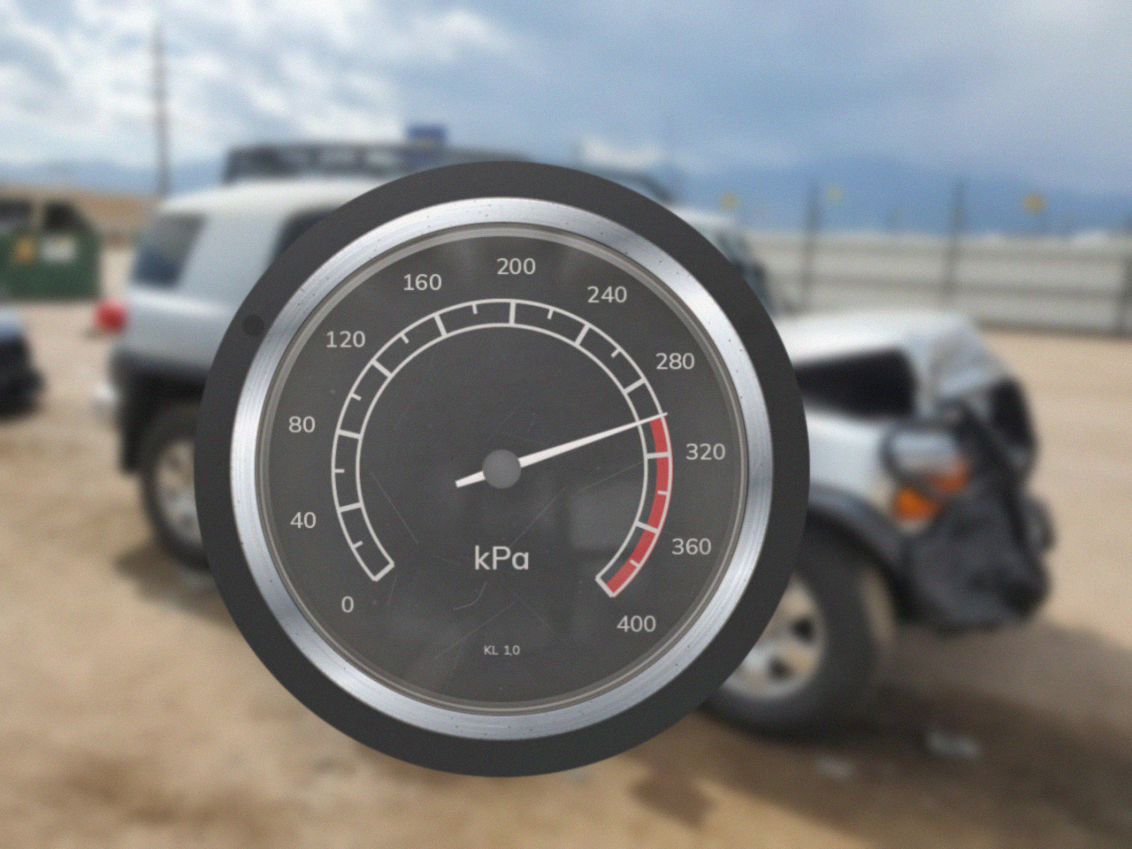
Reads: 300; kPa
